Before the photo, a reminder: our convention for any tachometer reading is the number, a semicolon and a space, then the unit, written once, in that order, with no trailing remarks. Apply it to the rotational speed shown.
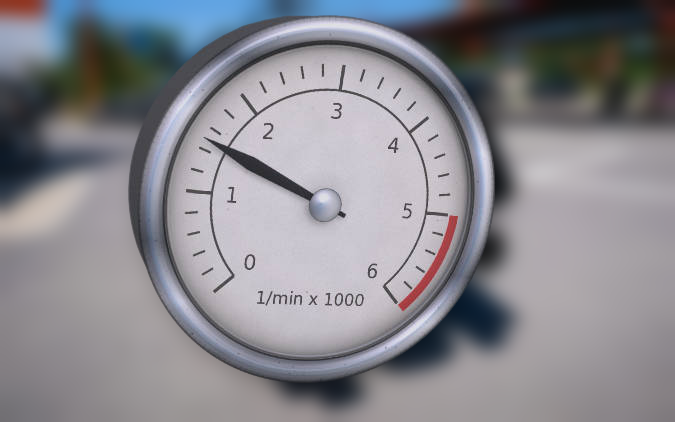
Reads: 1500; rpm
